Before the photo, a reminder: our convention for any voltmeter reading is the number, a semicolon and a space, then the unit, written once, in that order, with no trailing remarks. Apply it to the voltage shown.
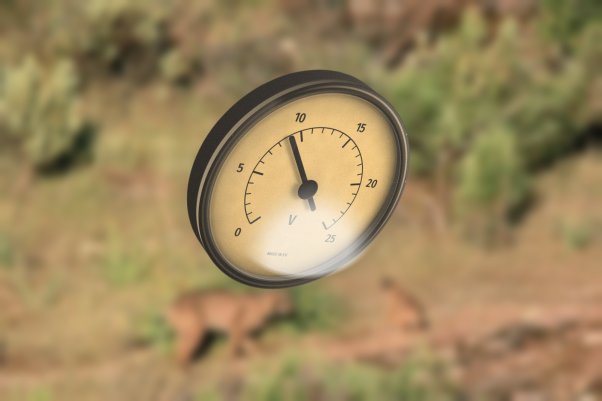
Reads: 9; V
